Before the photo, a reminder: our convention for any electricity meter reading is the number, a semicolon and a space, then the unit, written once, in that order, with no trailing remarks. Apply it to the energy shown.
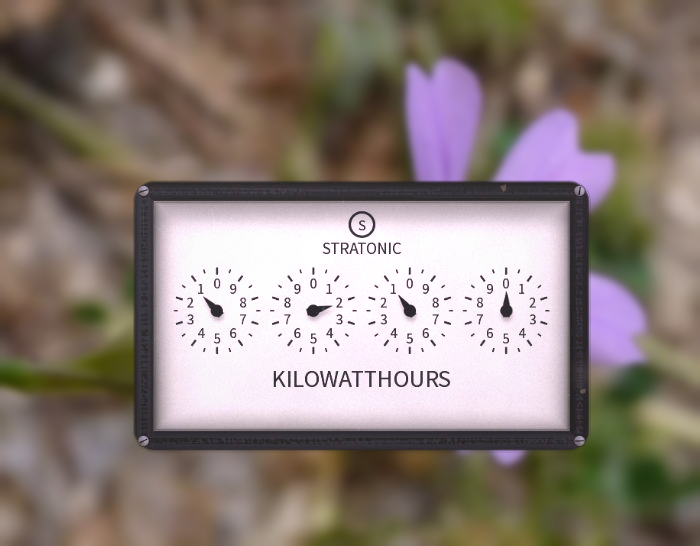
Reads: 1210; kWh
